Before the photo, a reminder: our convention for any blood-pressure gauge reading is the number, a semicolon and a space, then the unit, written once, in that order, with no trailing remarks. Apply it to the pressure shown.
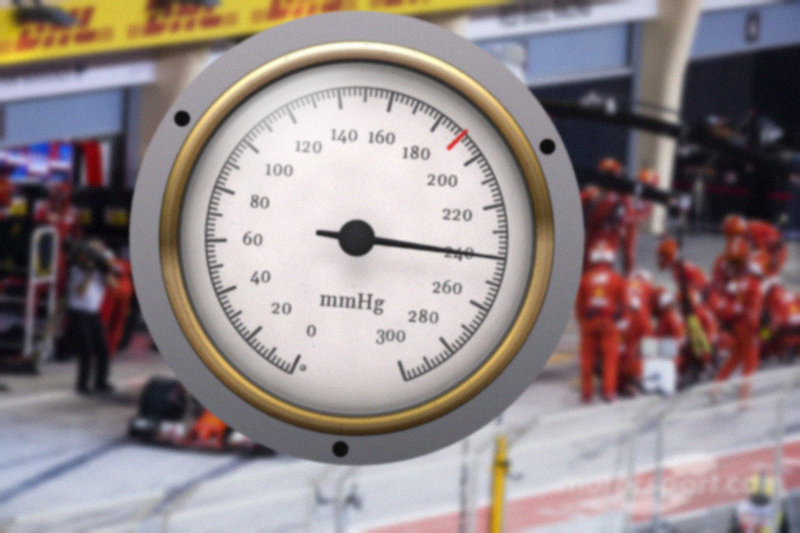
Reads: 240; mmHg
